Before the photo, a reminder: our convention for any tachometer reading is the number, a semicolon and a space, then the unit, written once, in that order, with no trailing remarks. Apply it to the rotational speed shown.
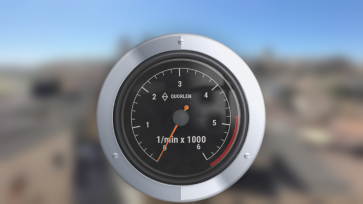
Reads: 0; rpm
